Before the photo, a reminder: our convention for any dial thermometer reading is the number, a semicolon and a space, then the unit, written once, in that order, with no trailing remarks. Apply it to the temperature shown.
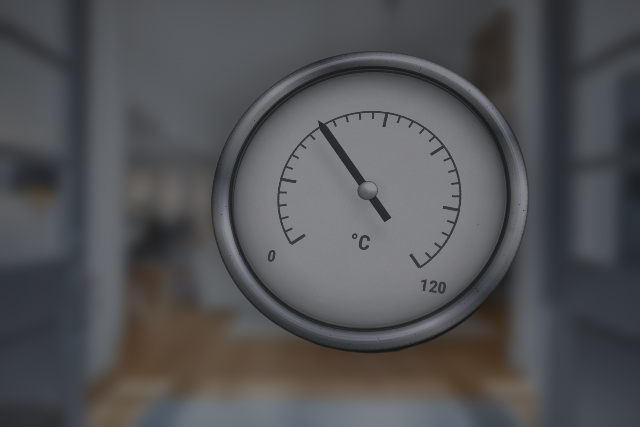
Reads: 40; °C
